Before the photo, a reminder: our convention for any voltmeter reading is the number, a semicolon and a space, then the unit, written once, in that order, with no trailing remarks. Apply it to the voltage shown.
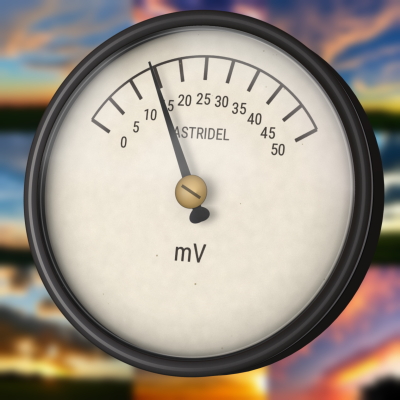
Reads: 15; mV
